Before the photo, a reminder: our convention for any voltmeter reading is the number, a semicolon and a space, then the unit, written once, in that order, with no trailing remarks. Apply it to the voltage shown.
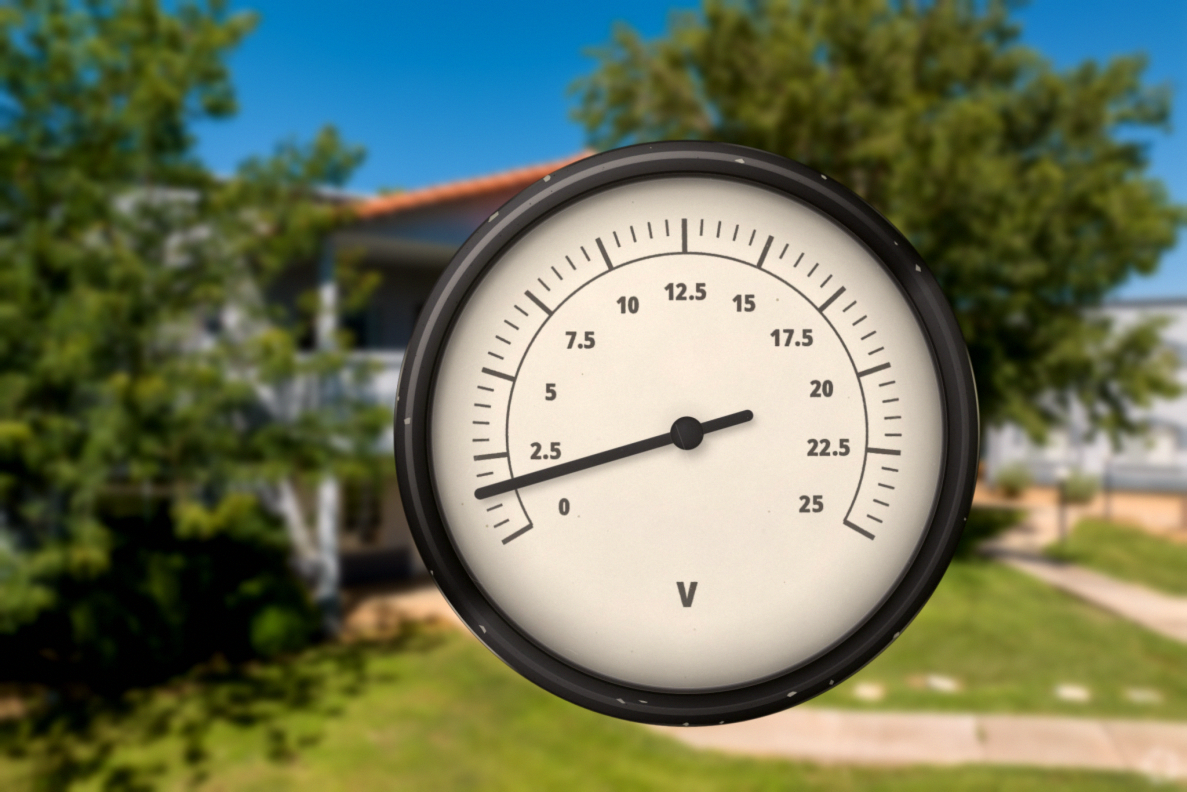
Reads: 1.5; V
